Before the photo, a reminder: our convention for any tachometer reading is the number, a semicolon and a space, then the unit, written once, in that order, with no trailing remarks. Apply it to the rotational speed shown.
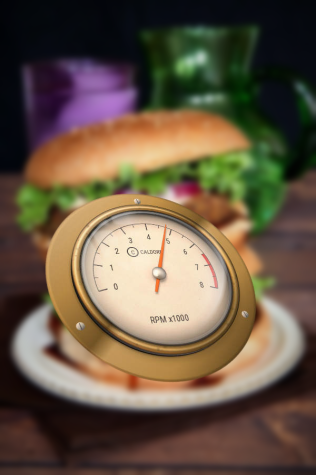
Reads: 4750; rpm
